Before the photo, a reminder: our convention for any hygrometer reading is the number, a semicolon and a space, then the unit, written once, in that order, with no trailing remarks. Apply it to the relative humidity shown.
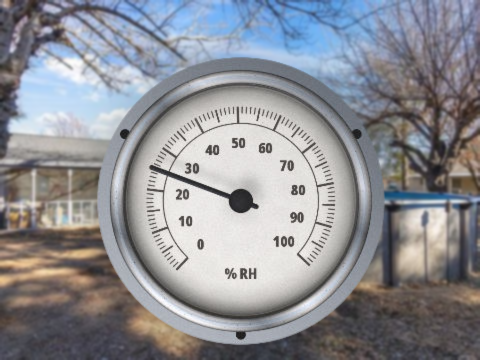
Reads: 25; %
